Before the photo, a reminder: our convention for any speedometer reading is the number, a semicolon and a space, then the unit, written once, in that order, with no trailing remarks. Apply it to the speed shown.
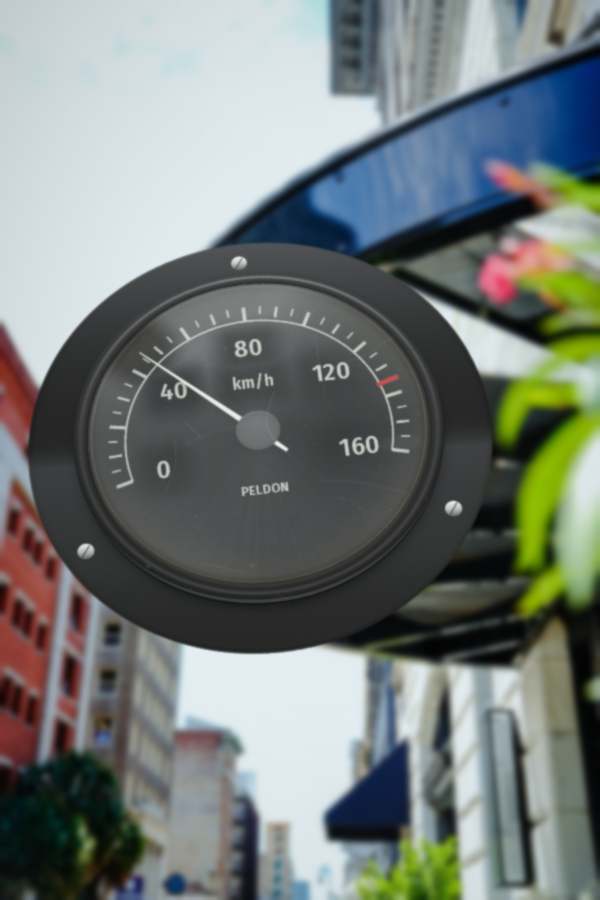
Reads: 45; km/h
